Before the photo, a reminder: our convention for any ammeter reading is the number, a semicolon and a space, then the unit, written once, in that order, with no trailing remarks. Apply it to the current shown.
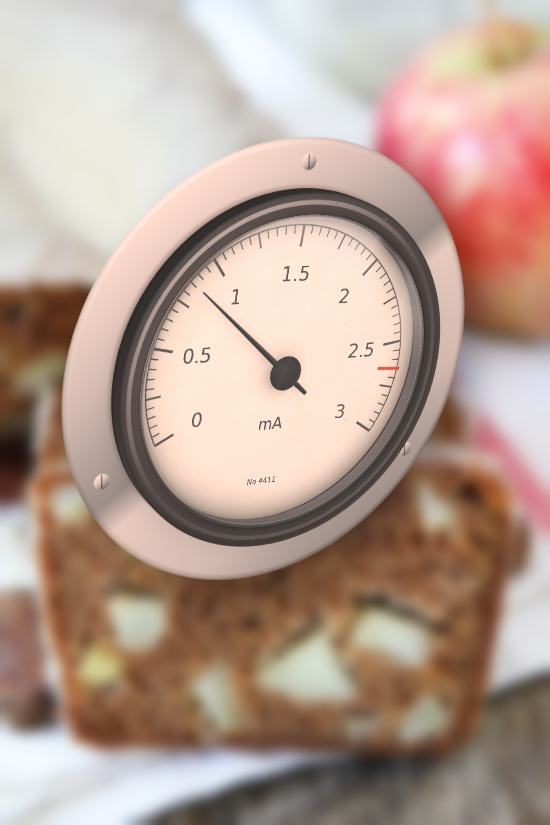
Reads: 0.85; mA
